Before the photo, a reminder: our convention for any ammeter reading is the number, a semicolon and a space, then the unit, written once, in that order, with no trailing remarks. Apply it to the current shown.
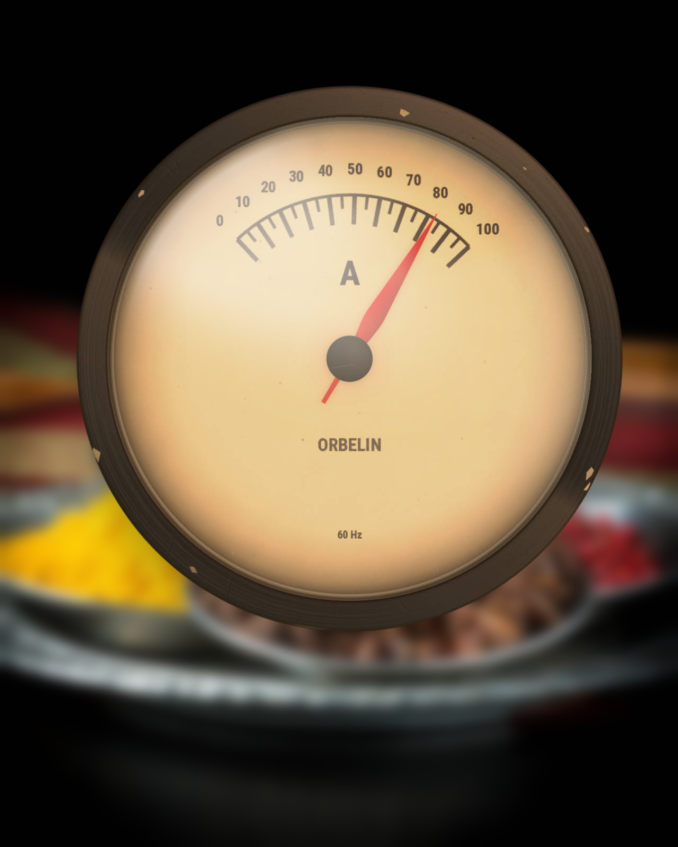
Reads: 82.5; A
